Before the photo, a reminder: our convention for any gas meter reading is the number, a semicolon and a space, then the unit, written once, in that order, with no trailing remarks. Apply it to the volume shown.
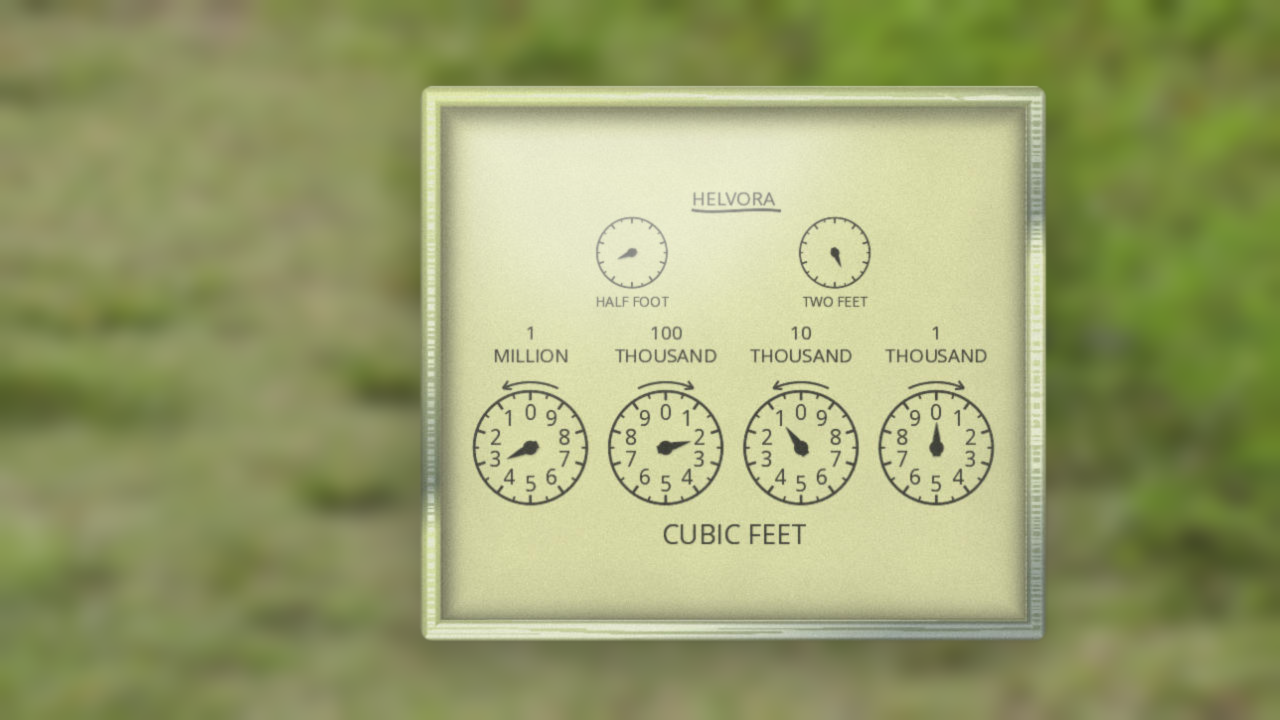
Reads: 321000; ft³
